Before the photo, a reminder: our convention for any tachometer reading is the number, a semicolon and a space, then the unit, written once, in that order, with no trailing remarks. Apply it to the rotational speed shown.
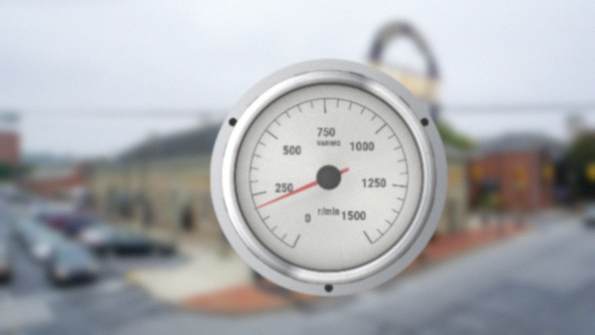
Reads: 200; rpm
